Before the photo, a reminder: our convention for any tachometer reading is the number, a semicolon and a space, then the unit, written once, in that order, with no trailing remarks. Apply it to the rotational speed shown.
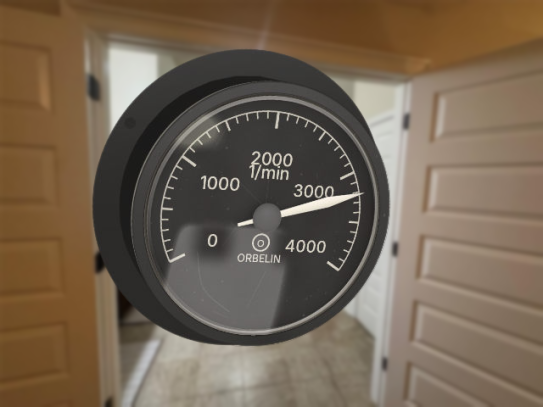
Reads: 3200; rpm
